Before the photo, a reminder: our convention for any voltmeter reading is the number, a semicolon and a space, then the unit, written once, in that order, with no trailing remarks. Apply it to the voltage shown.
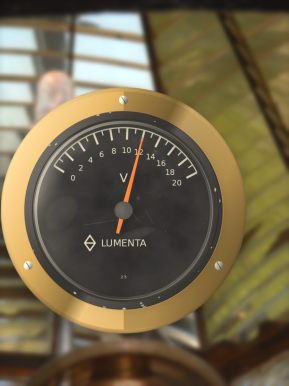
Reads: 12; V
